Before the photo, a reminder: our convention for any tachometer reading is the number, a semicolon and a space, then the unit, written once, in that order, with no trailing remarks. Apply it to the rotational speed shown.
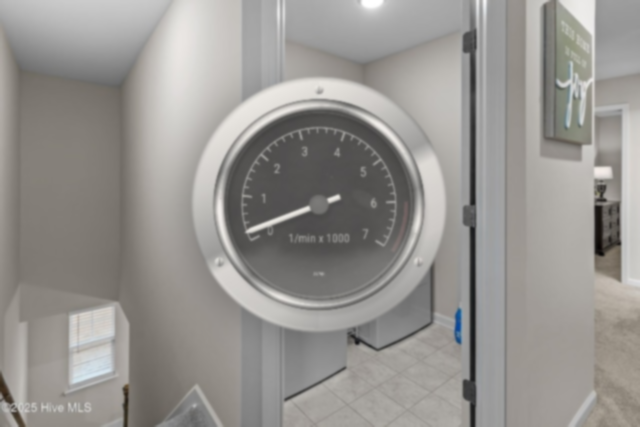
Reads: 200; rpm
